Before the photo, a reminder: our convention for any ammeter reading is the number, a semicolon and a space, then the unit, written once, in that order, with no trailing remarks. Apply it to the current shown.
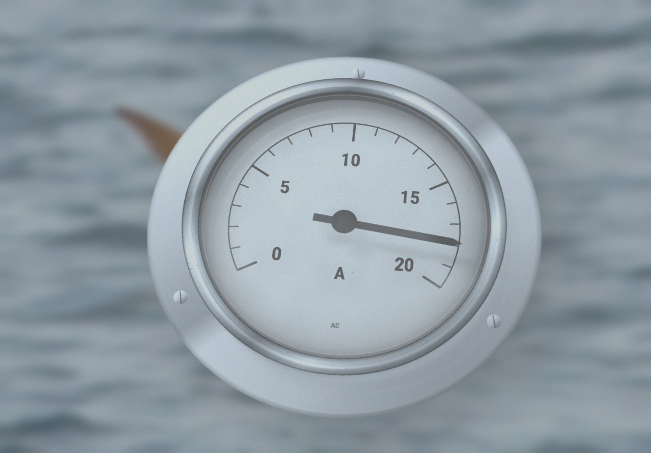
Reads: 18; A
